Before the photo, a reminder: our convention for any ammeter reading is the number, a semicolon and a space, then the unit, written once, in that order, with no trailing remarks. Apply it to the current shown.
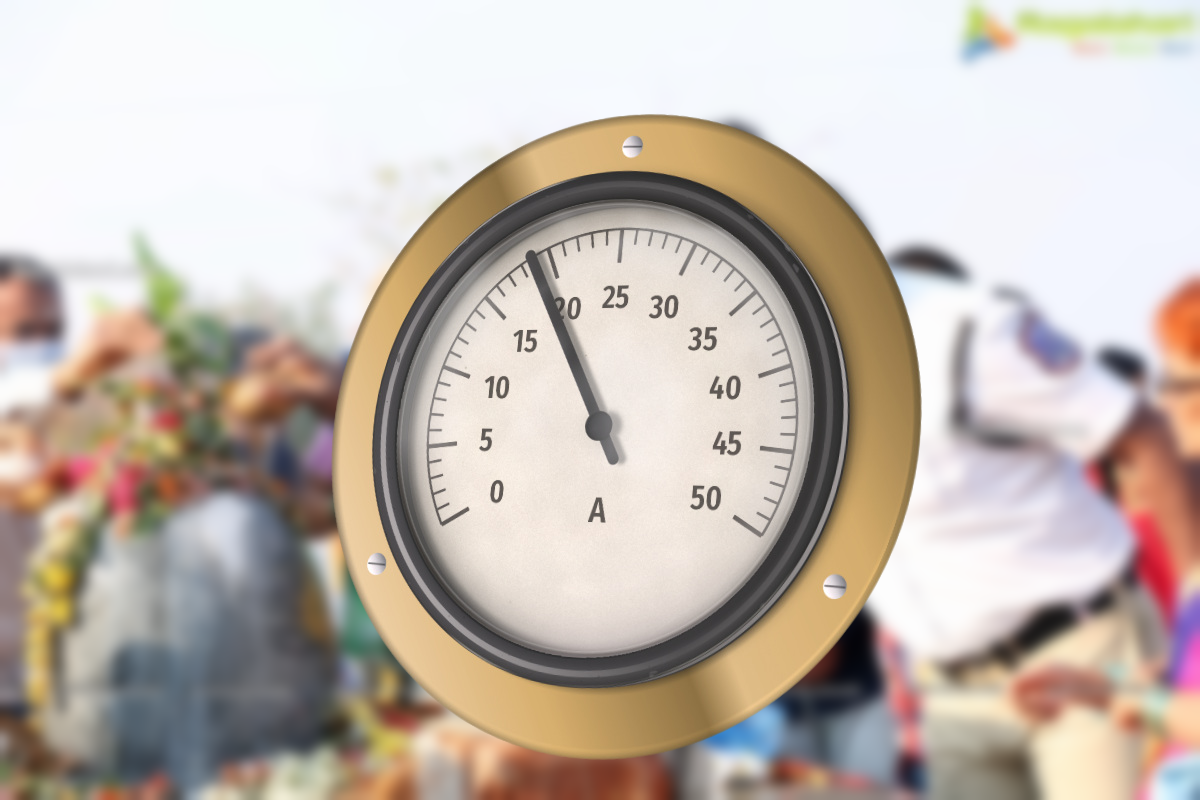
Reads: 19; A
